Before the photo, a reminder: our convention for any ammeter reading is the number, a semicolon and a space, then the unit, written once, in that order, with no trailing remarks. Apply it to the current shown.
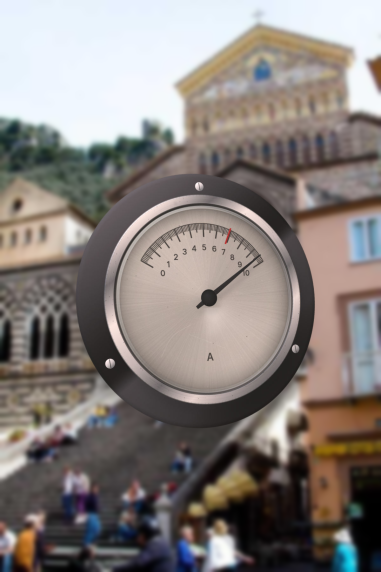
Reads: 9.5; A
